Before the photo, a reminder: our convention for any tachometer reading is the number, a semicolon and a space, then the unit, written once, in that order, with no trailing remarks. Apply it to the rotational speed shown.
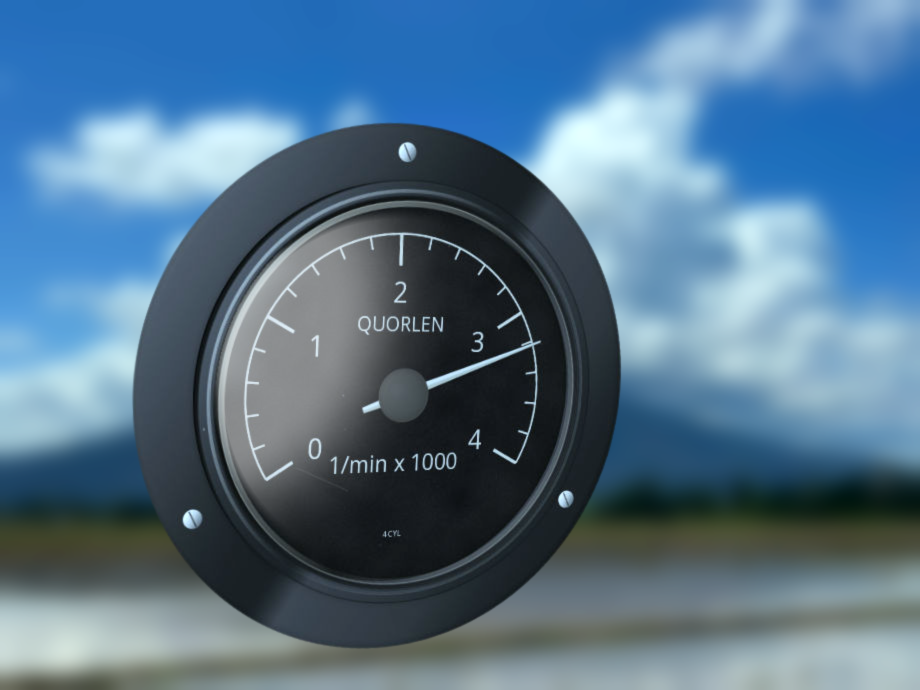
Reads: 3200; rpm
